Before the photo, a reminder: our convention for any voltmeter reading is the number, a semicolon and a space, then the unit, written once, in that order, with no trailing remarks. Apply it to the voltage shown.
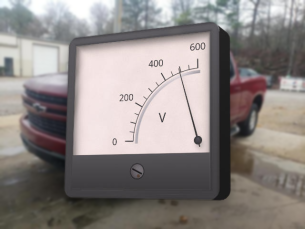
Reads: 500; V
